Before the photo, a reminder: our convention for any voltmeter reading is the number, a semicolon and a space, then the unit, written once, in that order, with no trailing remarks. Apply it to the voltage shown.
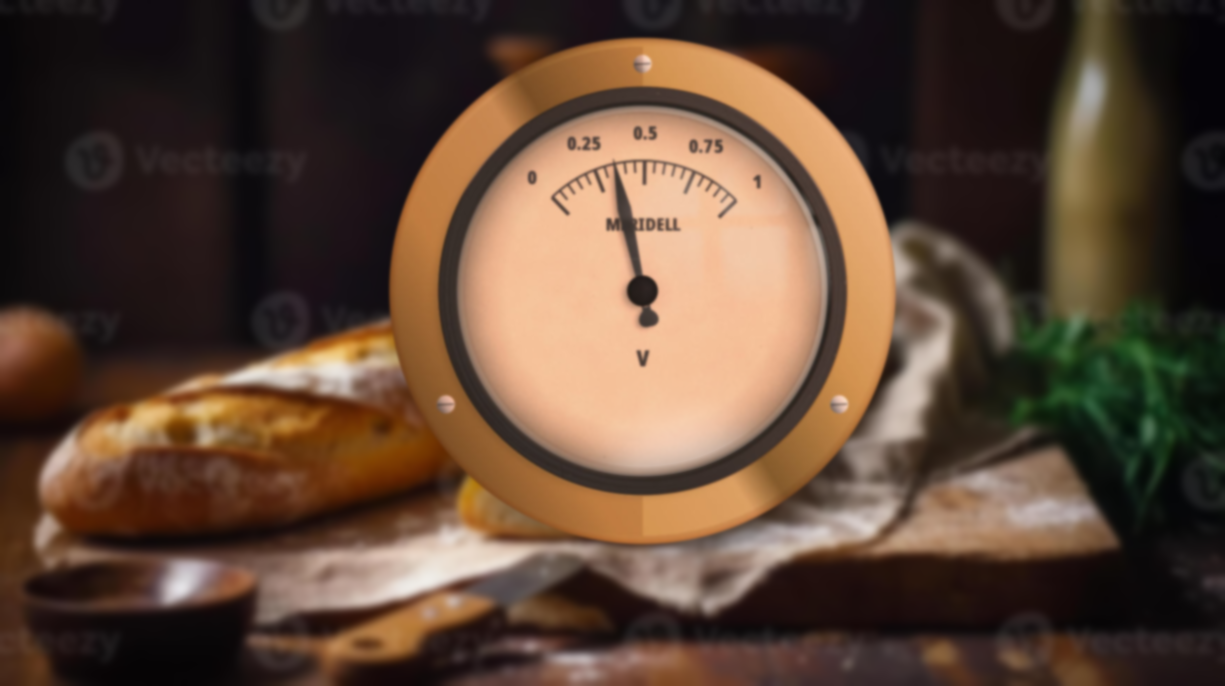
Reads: 0.35; V
